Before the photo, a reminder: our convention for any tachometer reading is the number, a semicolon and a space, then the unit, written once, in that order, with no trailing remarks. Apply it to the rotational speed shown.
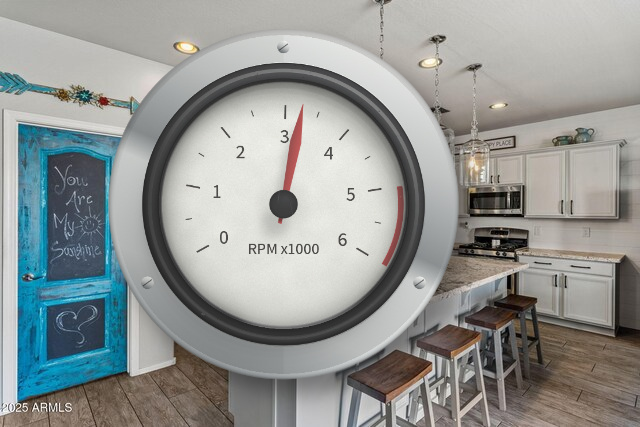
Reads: 3250; rpm
